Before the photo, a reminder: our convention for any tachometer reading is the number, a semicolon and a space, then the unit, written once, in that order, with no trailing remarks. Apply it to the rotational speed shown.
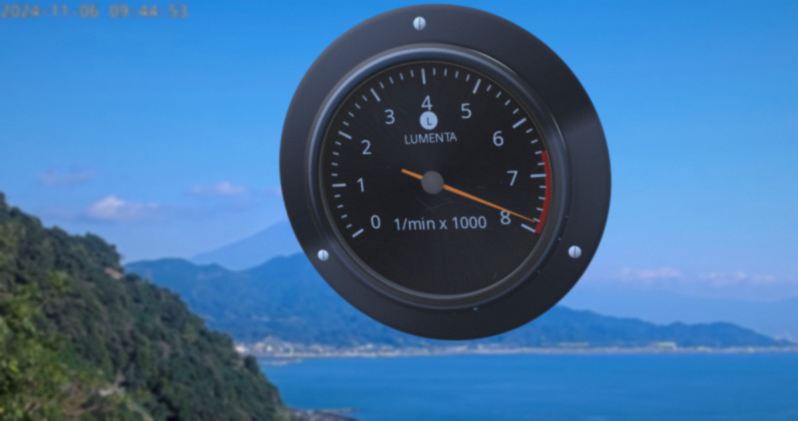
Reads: 7800; rpm
